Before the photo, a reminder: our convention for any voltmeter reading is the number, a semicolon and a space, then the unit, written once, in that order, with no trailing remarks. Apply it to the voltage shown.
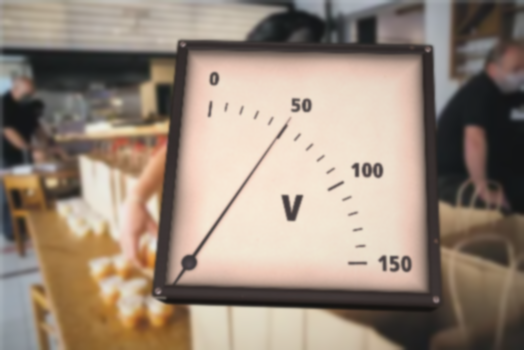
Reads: 50; V
